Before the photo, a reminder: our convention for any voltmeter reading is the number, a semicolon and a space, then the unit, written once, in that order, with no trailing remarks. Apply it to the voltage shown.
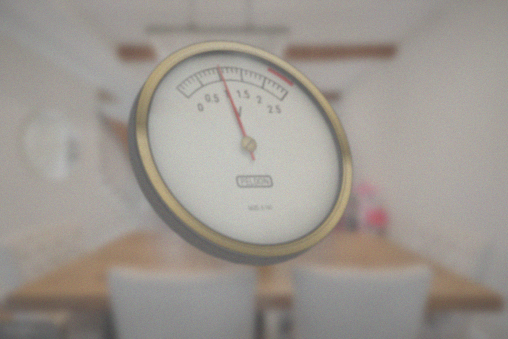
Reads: 1; V
